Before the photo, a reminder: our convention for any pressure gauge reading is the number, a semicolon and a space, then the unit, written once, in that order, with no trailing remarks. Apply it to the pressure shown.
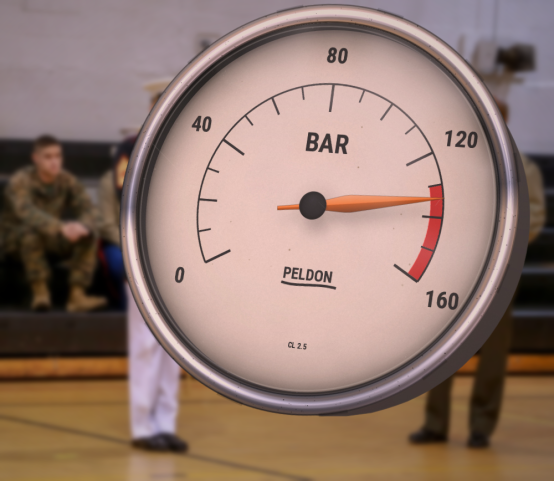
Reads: 135; bar
